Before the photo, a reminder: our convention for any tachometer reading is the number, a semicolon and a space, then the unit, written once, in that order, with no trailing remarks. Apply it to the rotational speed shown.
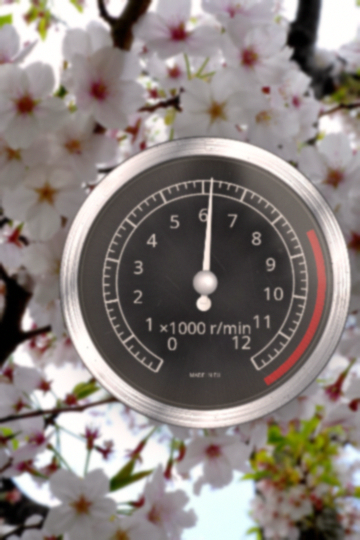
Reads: 6200; rpm
